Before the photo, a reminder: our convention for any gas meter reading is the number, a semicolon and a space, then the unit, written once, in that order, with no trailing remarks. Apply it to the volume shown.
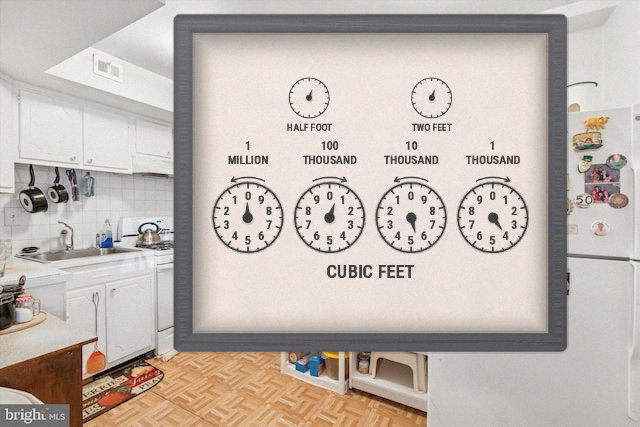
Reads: 5400; ft³
